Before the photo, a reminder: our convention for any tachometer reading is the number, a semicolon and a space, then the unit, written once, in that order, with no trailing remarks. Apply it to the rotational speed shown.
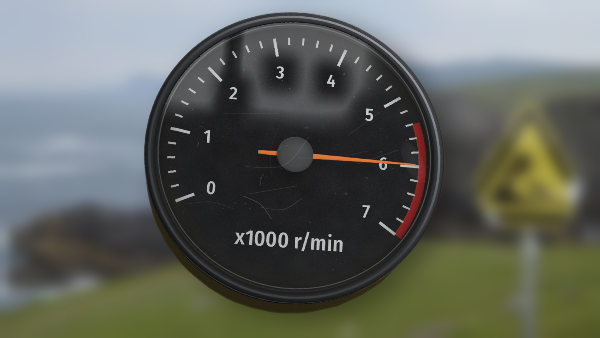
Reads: 6000; rpm
